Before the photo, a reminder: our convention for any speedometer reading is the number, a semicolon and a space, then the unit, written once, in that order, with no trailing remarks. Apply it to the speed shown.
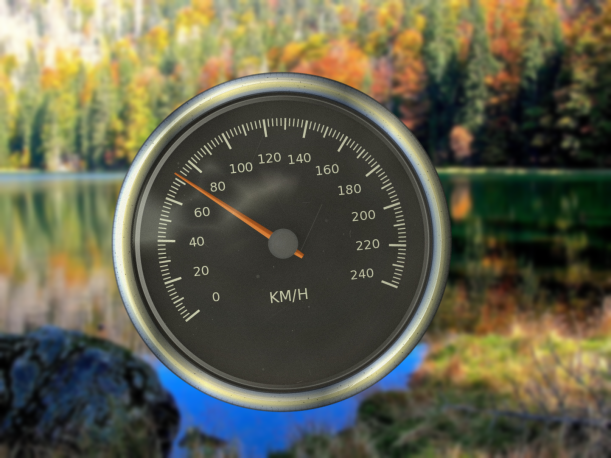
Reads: 72; km/h
